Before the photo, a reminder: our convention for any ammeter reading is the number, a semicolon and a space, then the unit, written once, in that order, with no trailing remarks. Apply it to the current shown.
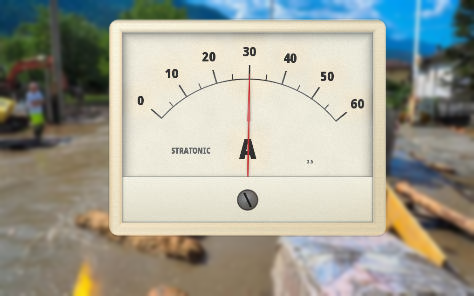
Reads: 30; A
